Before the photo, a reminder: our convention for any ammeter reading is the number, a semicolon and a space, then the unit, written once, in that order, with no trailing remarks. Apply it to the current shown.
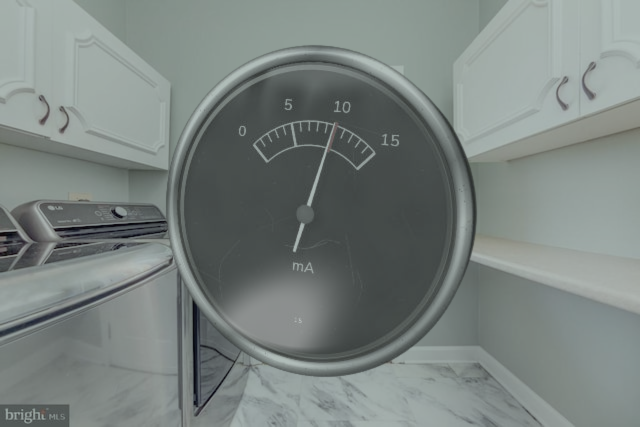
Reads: 10; mA
